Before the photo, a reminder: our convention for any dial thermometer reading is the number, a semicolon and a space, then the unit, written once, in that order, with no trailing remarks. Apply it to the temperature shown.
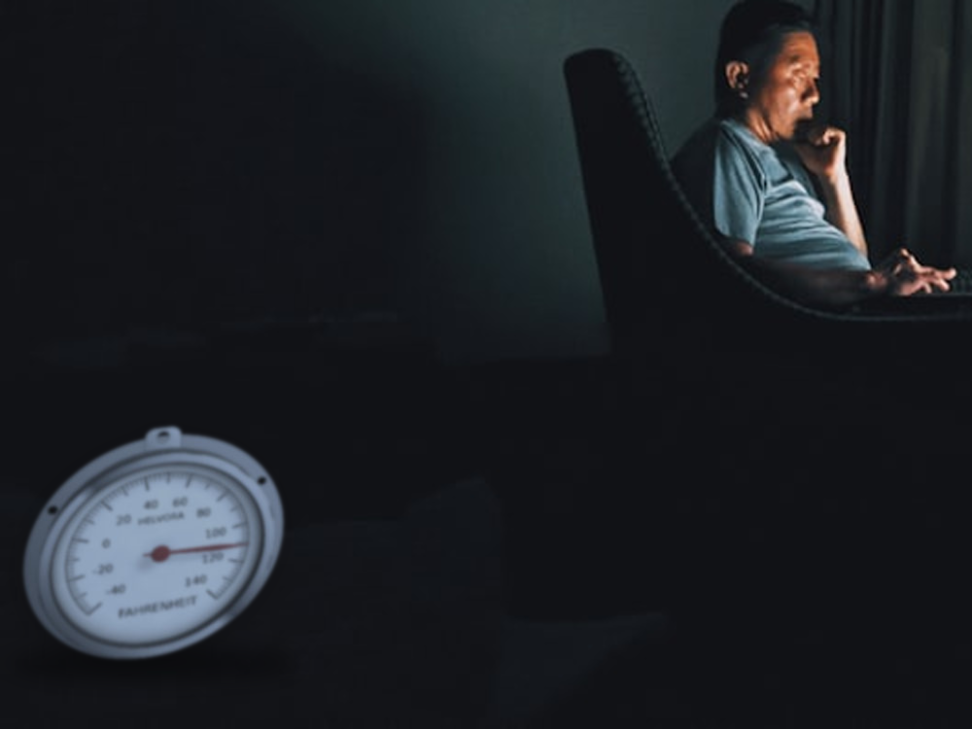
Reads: 110; °F
